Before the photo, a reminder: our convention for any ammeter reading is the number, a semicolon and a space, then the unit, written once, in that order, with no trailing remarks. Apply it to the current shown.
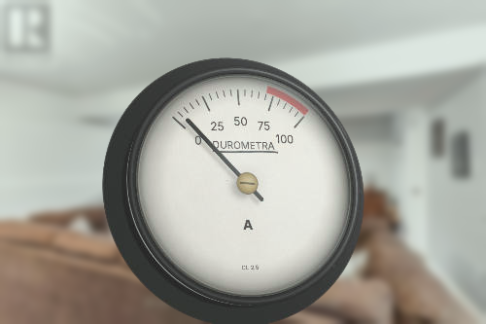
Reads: 5; A
